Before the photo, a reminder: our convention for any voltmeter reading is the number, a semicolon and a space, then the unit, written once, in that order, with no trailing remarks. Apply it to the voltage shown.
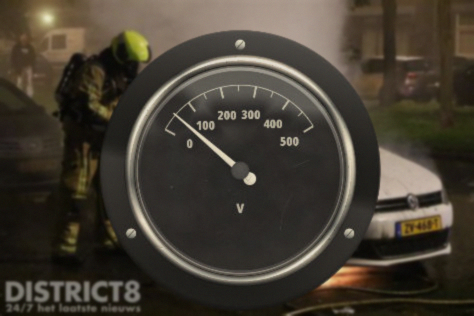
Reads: 50; V
